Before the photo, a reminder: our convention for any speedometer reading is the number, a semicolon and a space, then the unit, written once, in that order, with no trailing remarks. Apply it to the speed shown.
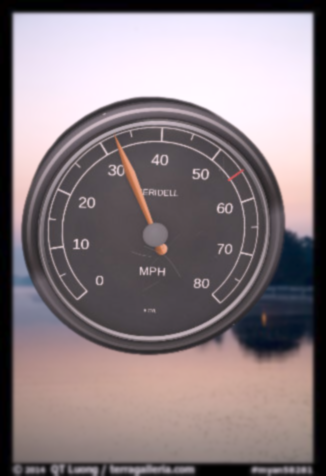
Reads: 32.5; mph
